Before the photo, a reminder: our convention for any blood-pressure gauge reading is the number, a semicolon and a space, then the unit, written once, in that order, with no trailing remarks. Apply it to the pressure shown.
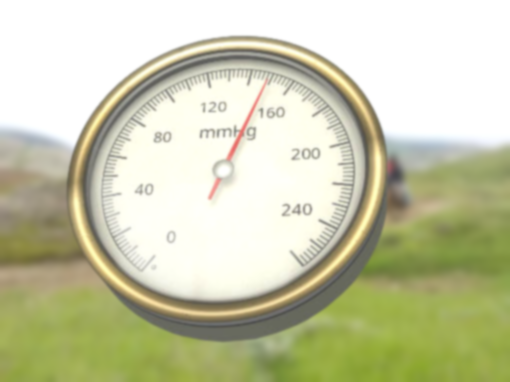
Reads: 150; mmHg
